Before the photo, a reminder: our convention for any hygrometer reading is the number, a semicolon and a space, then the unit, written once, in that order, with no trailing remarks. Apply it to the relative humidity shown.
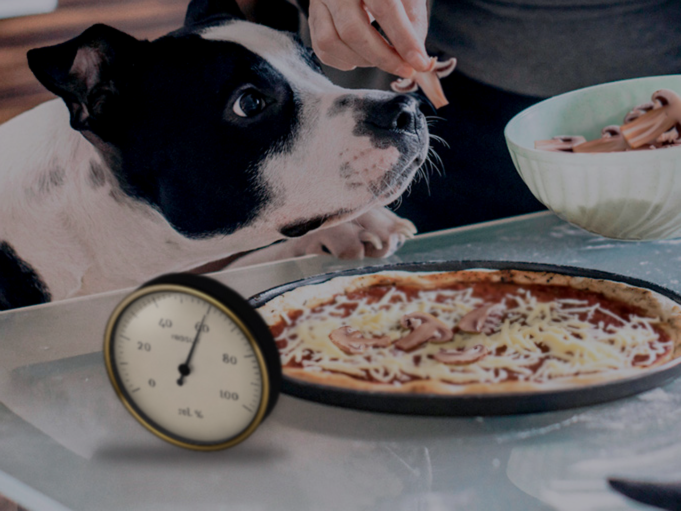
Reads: 60; %
